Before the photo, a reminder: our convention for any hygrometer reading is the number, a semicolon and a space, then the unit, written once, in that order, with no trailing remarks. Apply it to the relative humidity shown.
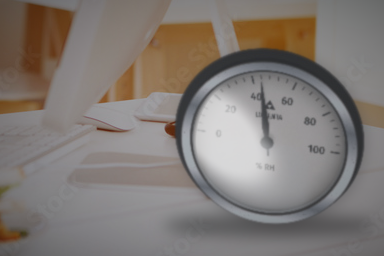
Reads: 44; %
